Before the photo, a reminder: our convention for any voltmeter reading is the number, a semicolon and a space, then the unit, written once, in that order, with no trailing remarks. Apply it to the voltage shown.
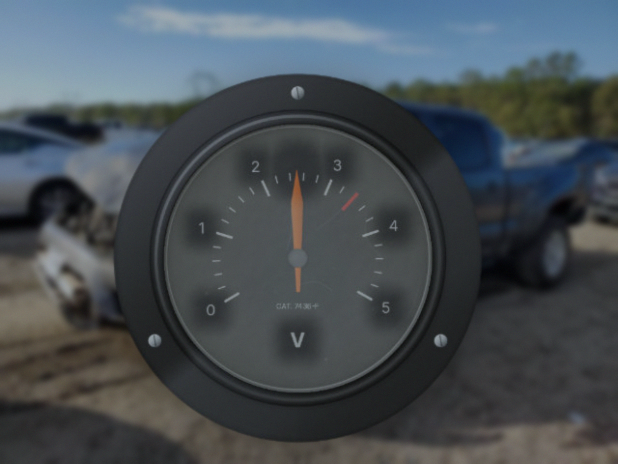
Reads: 2.5; V
